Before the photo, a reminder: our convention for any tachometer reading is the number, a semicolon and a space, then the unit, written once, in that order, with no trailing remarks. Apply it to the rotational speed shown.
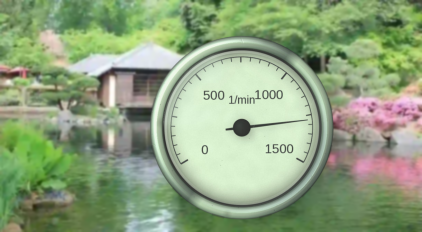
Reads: 1275; rpm
